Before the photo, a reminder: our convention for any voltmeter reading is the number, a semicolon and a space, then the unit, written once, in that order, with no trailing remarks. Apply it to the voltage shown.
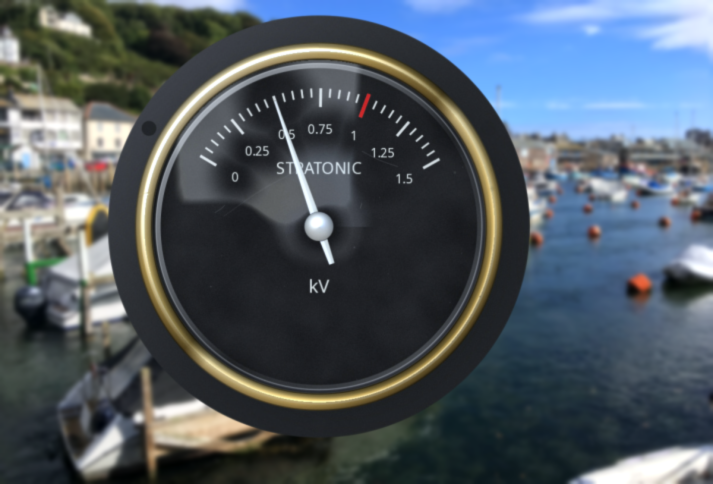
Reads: 0.5; kV
